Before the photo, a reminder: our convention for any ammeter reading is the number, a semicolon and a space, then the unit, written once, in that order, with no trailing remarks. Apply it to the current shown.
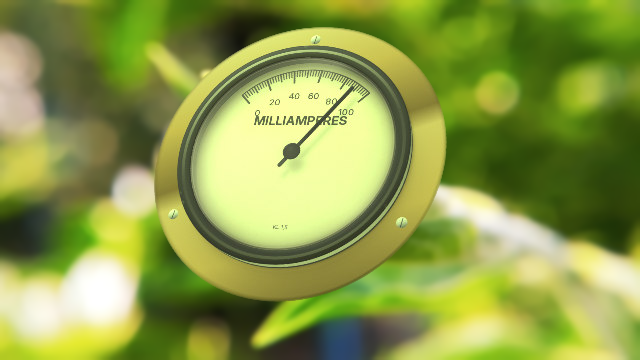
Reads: 90; mA
